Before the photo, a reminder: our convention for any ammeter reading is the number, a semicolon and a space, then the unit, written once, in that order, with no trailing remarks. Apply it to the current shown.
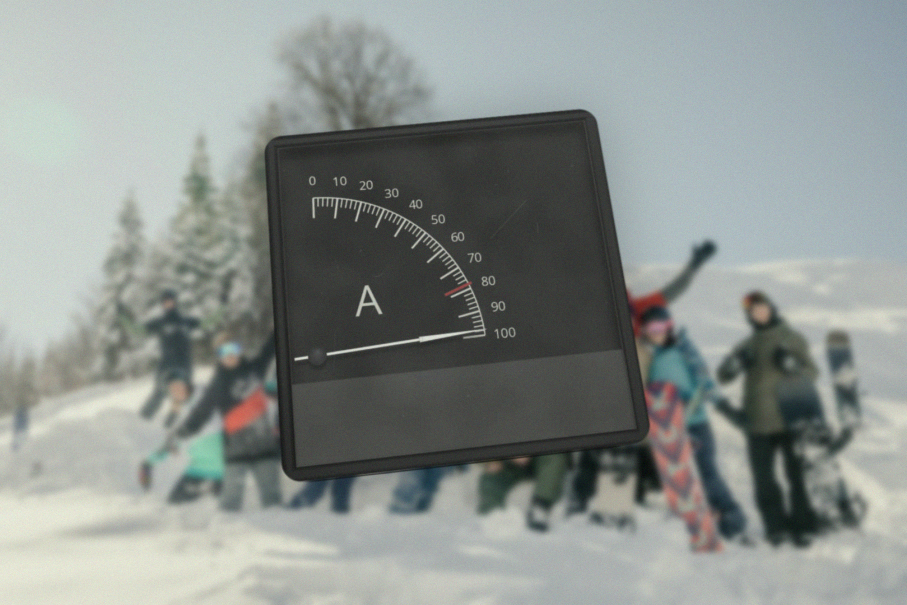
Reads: 98; A
